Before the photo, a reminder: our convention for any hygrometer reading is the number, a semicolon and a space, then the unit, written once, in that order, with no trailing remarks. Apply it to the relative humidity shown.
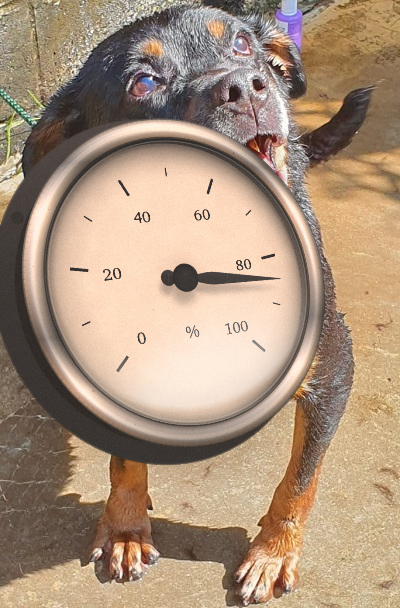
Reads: 85; %
